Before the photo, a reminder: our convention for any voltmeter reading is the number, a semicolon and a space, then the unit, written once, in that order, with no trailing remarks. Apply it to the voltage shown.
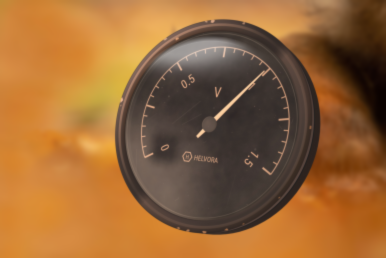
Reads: 1; V
